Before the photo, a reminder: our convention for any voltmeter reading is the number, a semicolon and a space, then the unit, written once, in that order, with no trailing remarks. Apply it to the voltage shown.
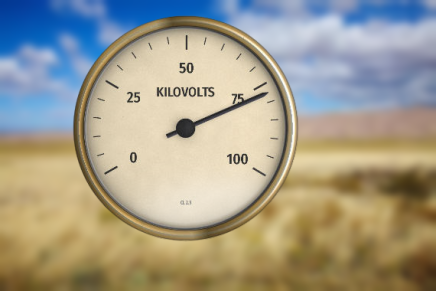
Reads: 77.5; kV
